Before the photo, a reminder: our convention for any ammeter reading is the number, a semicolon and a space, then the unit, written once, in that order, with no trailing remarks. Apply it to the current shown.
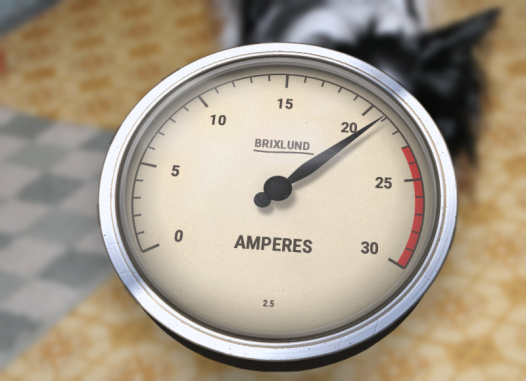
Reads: 21; A
